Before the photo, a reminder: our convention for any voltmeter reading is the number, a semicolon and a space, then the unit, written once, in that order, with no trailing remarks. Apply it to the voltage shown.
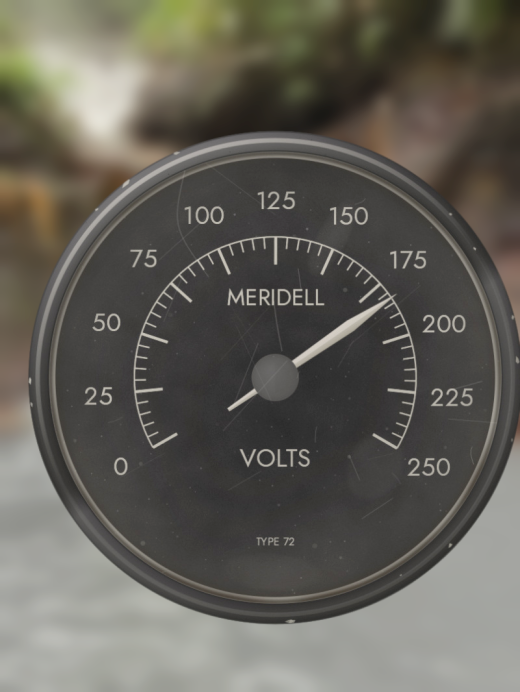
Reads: 182.5; V
